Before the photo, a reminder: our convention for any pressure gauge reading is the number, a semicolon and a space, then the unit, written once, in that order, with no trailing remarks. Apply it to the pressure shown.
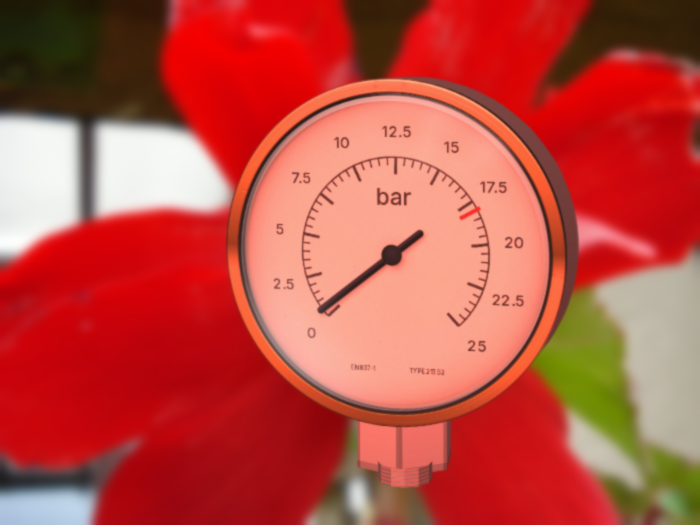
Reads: 0.5; bar
